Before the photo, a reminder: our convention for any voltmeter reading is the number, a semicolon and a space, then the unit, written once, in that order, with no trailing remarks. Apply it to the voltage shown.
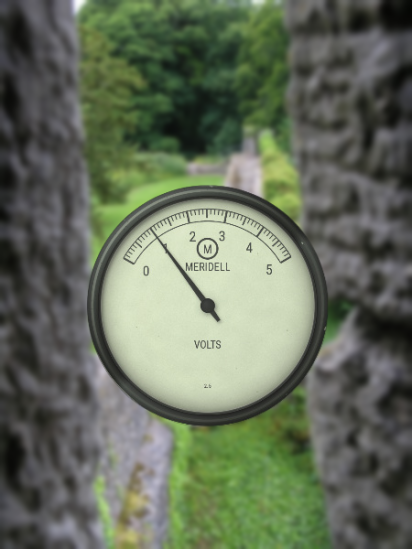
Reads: 1; V
